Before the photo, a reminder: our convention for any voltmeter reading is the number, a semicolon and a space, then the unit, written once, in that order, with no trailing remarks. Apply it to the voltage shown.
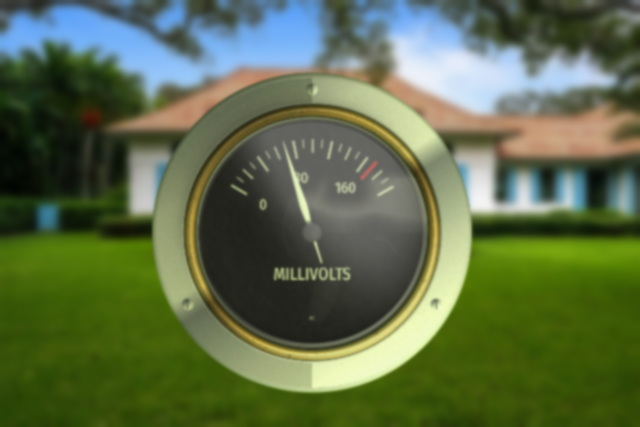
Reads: 70; mV
